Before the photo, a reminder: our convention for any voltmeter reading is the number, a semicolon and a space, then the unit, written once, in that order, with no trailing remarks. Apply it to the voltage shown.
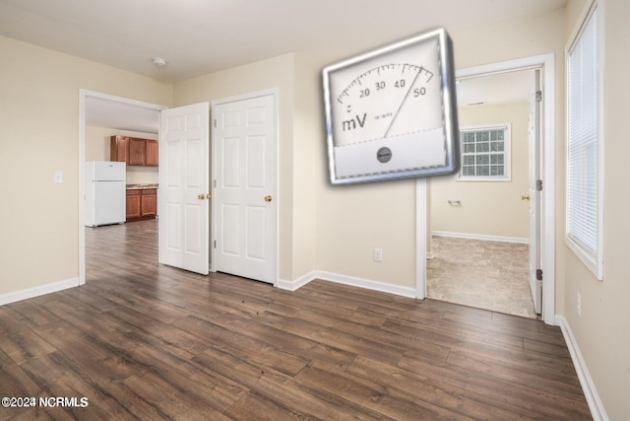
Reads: 46; mV
